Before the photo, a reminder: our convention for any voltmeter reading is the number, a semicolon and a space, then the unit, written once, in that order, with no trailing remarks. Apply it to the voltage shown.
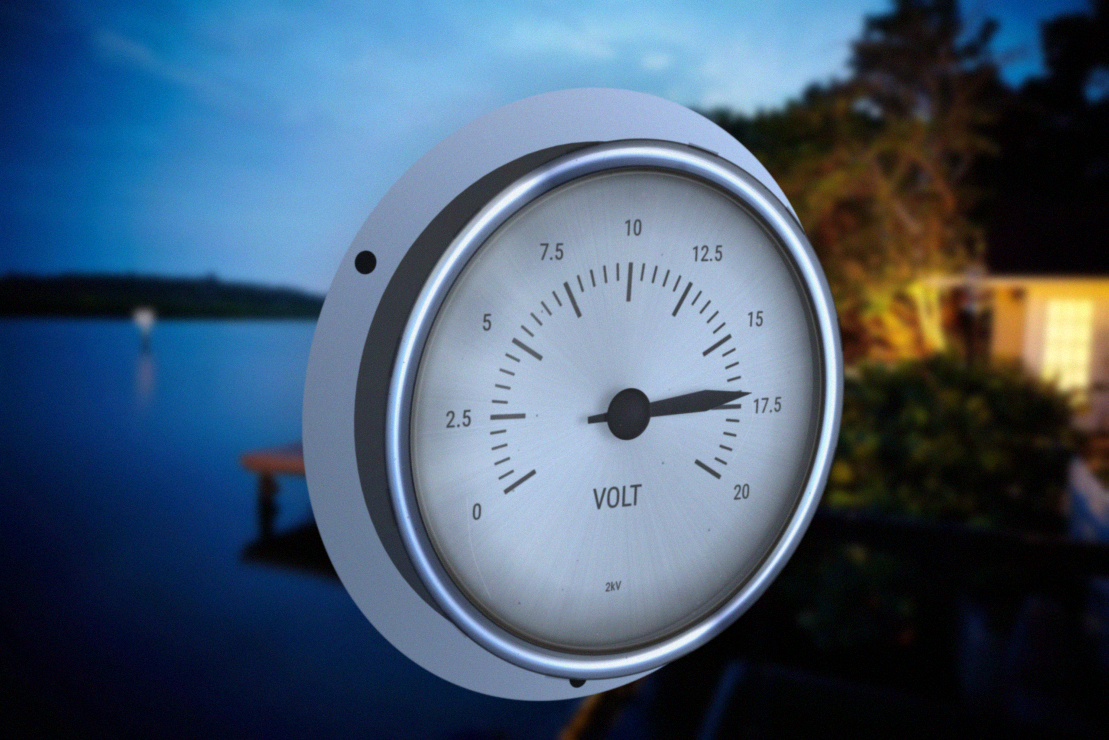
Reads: 17; V
